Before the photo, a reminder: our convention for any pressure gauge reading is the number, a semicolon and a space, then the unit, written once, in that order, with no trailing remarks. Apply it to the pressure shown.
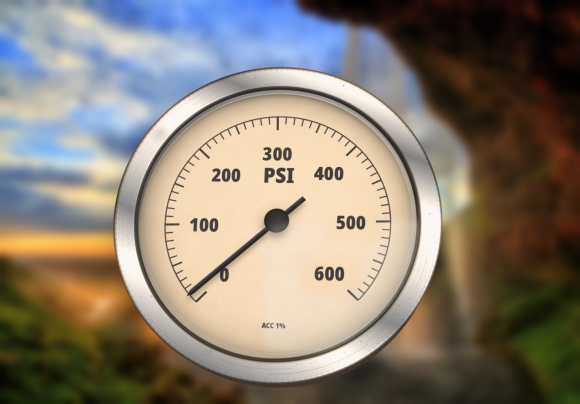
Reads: 10; psi
